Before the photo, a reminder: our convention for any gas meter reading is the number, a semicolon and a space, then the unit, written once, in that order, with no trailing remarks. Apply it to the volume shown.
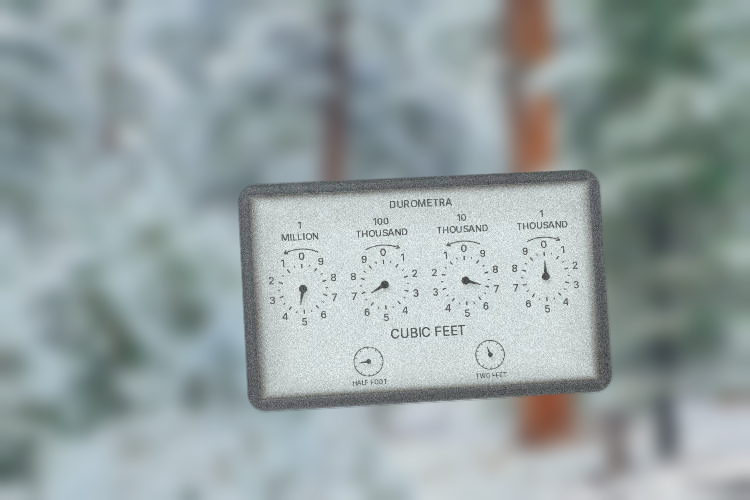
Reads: 467000; ft³
